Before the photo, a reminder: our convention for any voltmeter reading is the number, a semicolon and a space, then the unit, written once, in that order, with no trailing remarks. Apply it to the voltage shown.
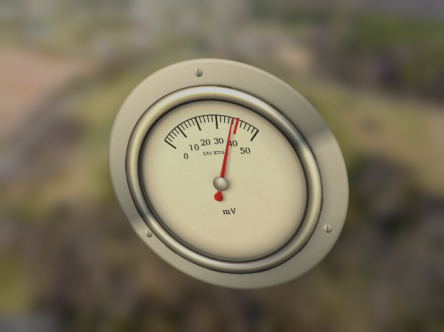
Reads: 38; mV
